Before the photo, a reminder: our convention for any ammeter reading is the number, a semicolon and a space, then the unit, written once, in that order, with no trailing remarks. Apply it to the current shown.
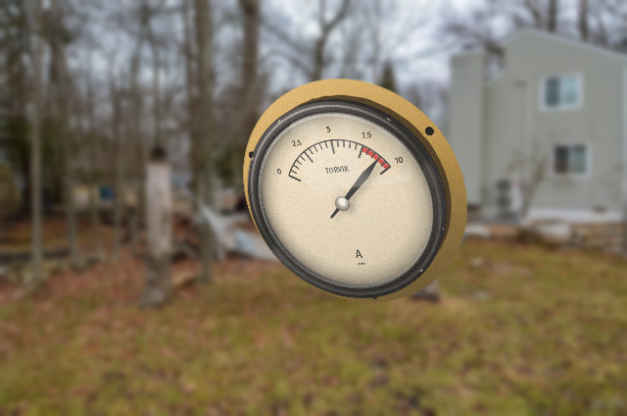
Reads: 9; A
